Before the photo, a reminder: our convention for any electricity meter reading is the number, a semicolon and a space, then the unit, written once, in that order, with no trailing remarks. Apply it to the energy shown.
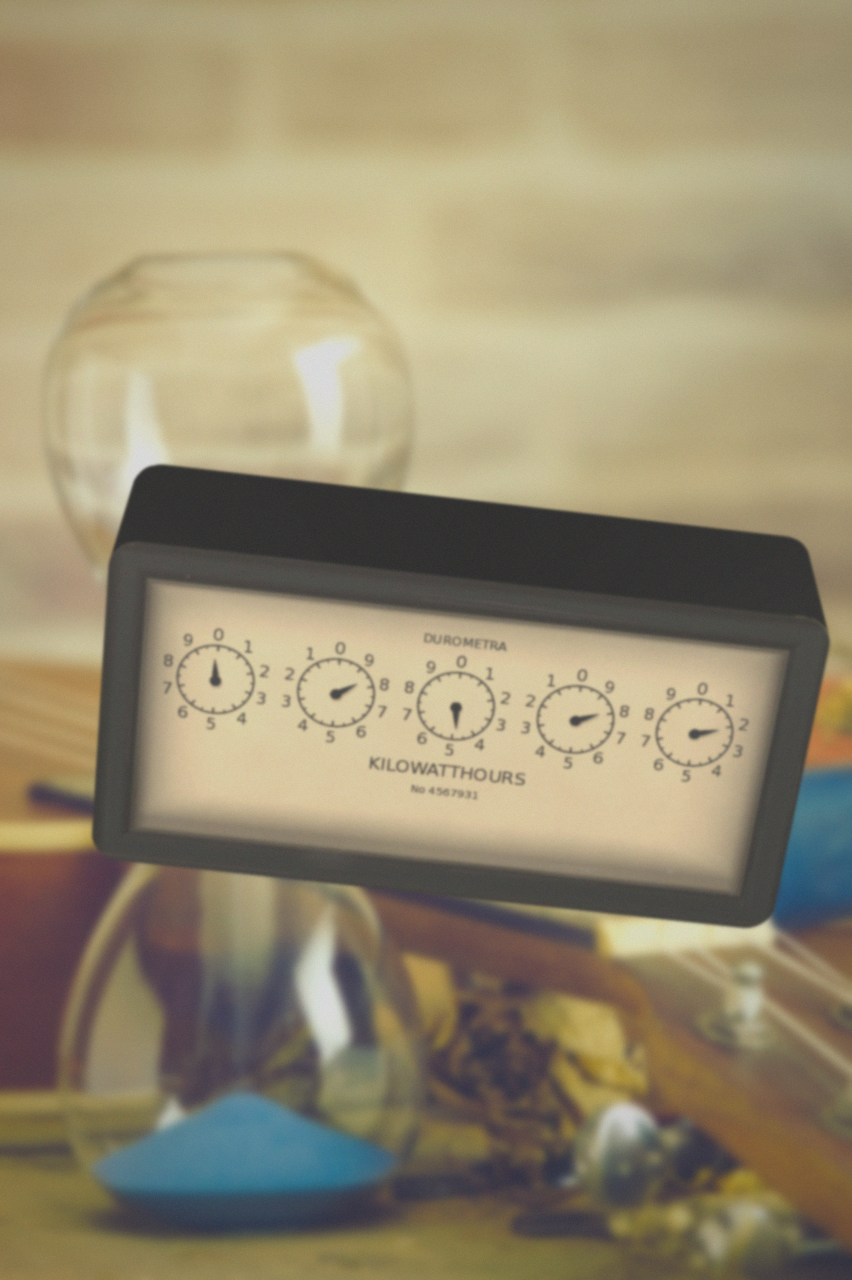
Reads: 98482; kWh
